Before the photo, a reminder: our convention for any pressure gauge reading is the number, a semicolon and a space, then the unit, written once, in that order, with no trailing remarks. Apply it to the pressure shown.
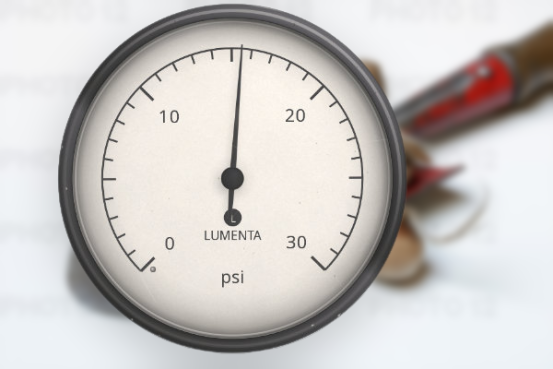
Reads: 15.5; psi
